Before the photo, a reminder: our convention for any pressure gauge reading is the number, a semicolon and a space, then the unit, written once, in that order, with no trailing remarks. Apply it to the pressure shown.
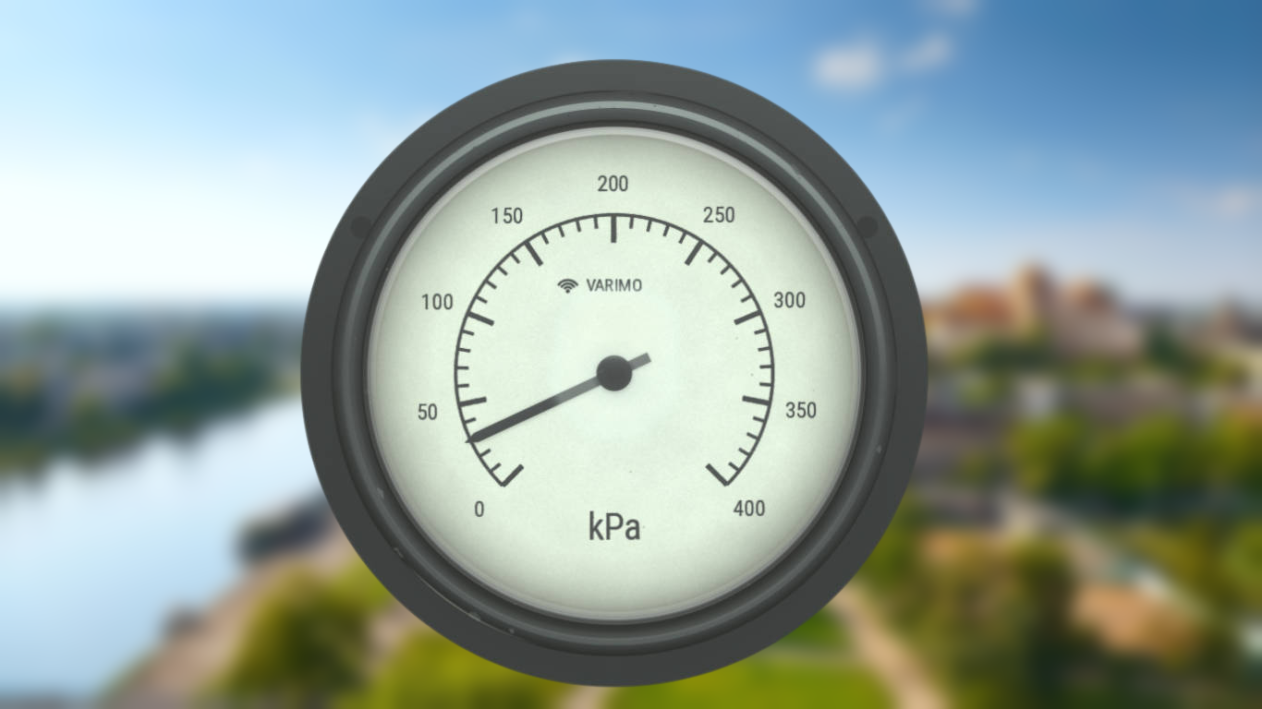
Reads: 30; kPa
